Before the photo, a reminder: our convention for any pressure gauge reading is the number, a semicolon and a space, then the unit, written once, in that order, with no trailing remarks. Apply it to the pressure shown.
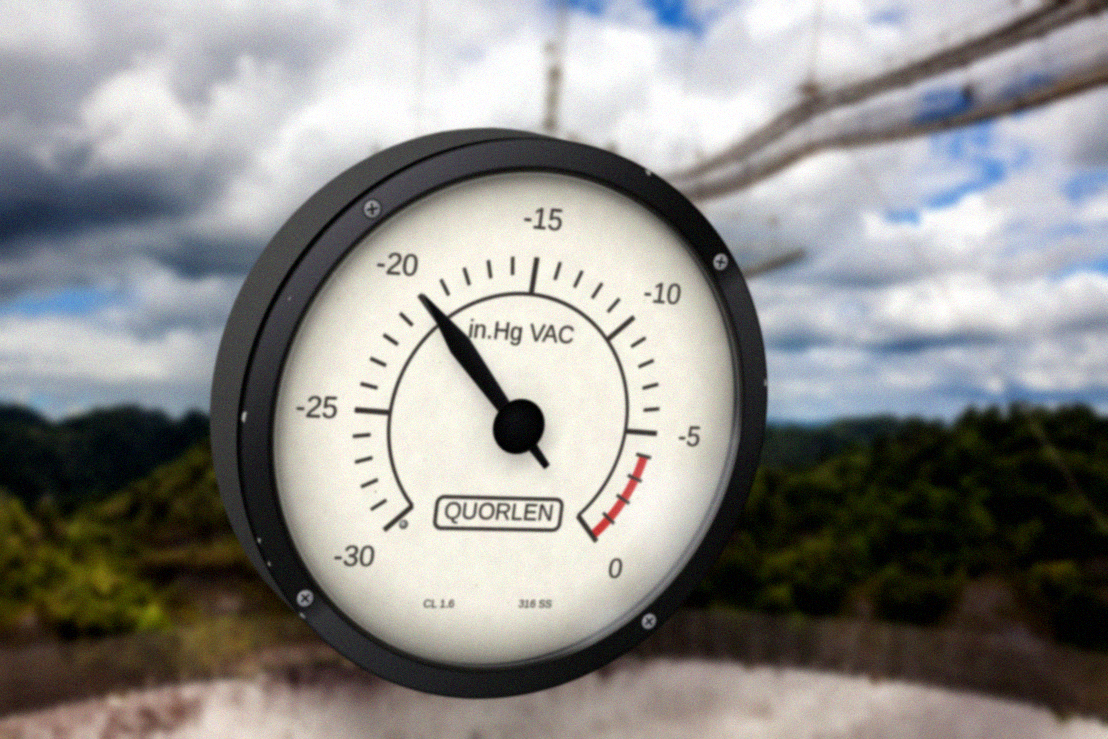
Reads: -20; inHg
